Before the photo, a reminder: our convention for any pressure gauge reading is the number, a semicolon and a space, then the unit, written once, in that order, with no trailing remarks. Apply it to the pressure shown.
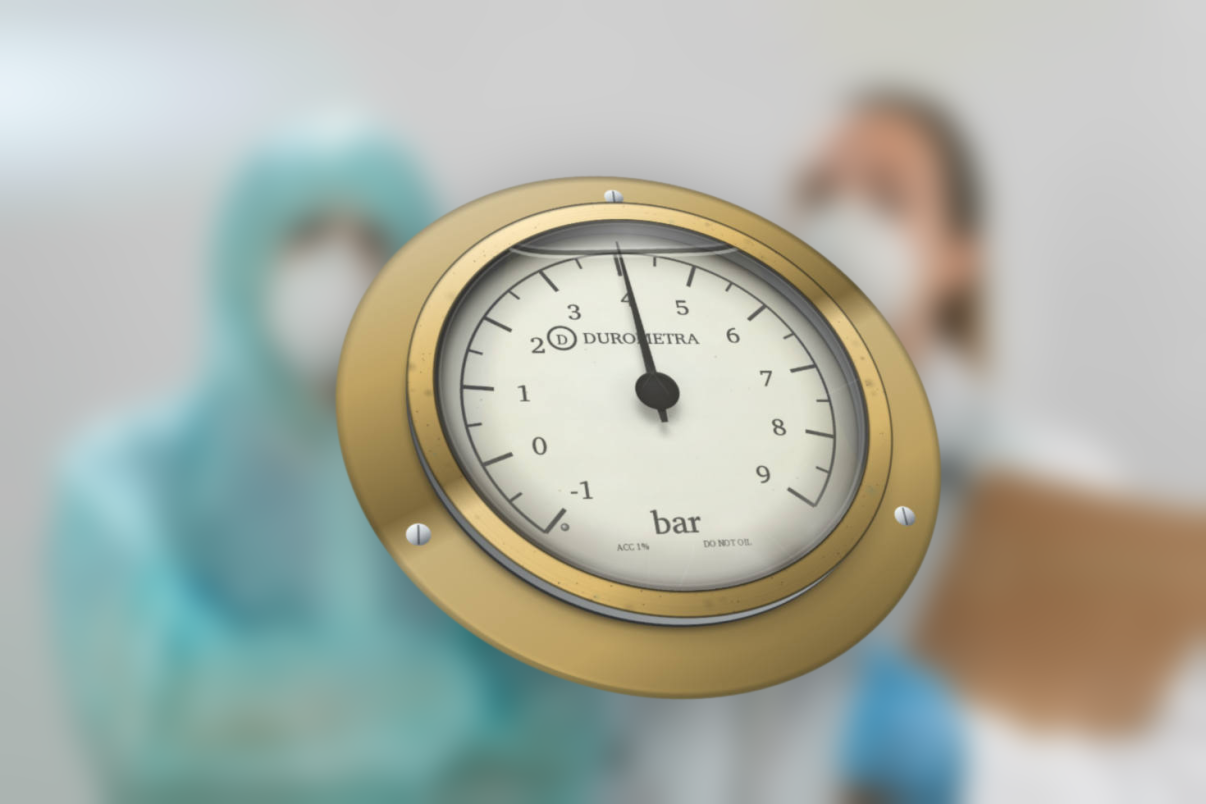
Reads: 4; bar
